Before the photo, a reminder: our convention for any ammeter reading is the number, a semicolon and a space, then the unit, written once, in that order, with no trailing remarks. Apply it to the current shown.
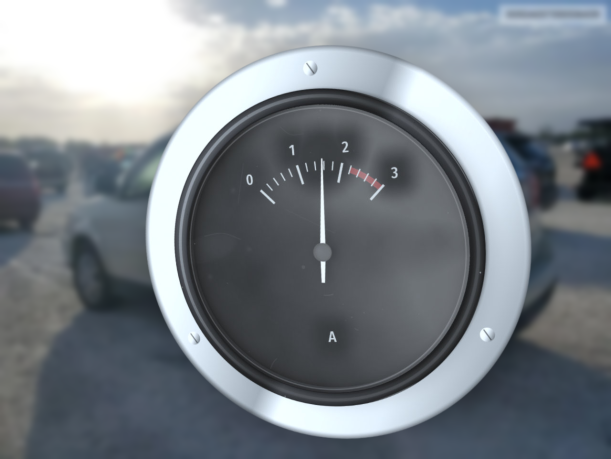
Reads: 1.6; A
